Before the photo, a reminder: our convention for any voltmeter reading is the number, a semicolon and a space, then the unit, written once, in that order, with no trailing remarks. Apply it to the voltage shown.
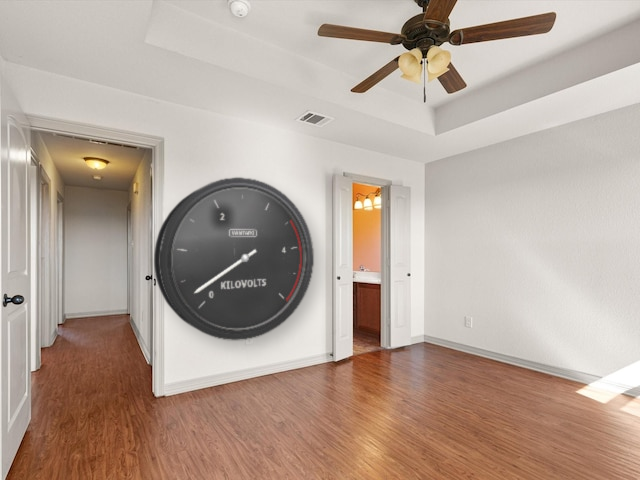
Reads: 0.25; kV
